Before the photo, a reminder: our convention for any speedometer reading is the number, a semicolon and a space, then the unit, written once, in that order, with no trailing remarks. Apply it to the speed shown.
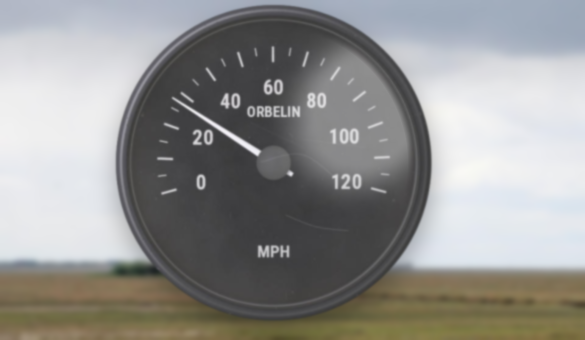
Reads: 27.5; mph
